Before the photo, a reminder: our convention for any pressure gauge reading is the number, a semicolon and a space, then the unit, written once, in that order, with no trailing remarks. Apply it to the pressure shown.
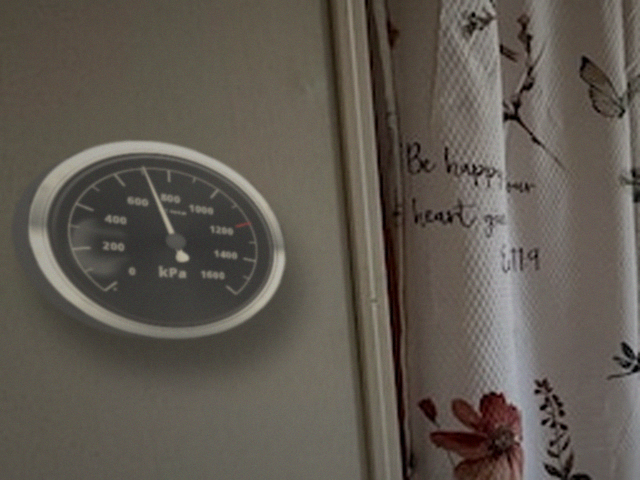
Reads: 700; kPa
